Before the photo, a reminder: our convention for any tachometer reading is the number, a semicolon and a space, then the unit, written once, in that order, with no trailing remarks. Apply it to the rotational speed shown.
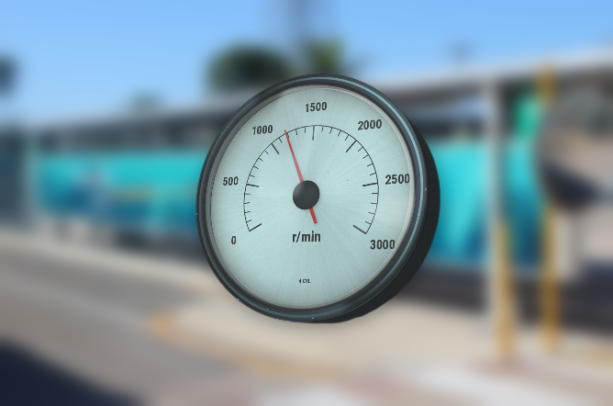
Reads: 1200; rpm
